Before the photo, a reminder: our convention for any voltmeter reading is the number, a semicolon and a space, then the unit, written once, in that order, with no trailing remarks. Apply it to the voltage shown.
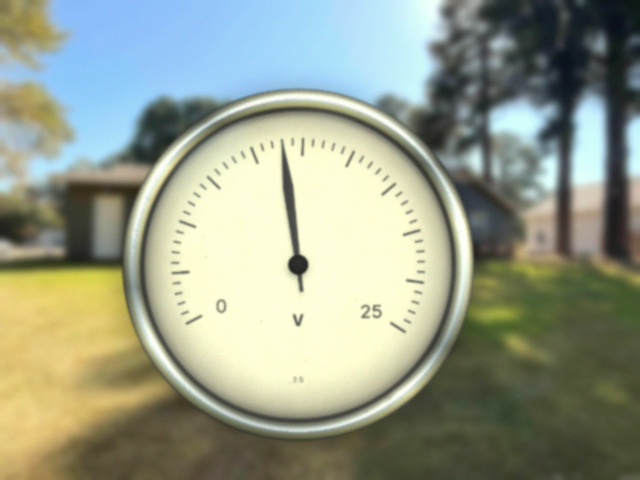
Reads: 11.5; V
